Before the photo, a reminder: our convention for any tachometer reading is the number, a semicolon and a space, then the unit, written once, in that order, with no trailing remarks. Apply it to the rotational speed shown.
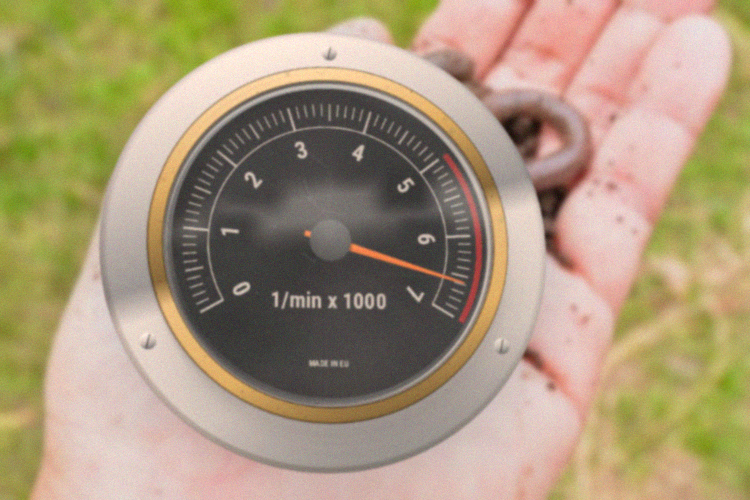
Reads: 6600; rpm
